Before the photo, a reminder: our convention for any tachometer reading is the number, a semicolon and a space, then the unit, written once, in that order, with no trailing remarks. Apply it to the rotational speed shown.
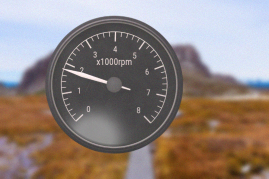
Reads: 1800; rpm
